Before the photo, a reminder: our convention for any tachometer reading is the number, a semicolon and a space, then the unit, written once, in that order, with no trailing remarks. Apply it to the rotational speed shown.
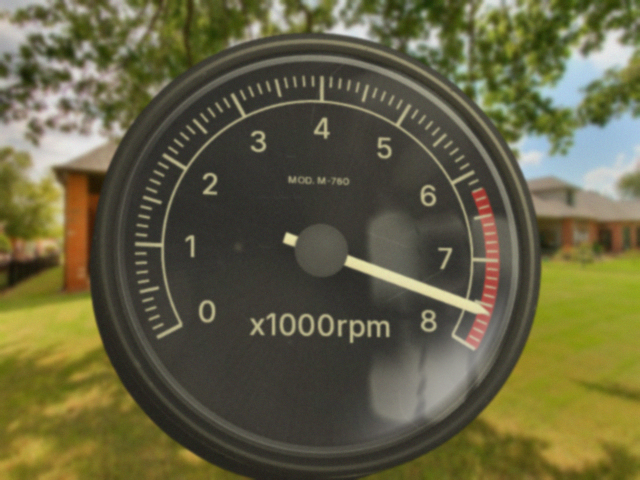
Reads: 7600; rpm
